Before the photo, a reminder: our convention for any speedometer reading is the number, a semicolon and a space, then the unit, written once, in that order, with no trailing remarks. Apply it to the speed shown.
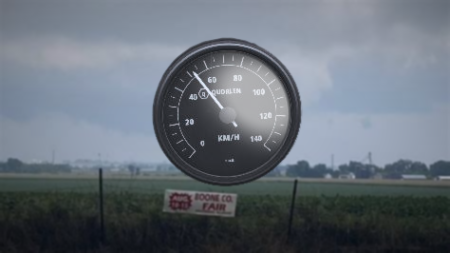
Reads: 52.5; km/h
